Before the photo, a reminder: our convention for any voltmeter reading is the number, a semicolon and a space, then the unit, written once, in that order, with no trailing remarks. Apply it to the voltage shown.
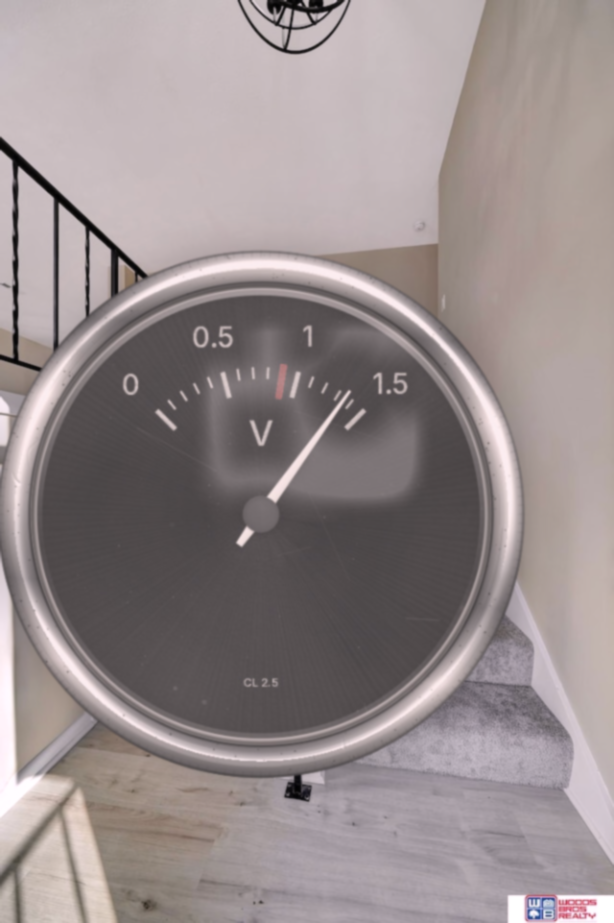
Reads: 1.35; V
